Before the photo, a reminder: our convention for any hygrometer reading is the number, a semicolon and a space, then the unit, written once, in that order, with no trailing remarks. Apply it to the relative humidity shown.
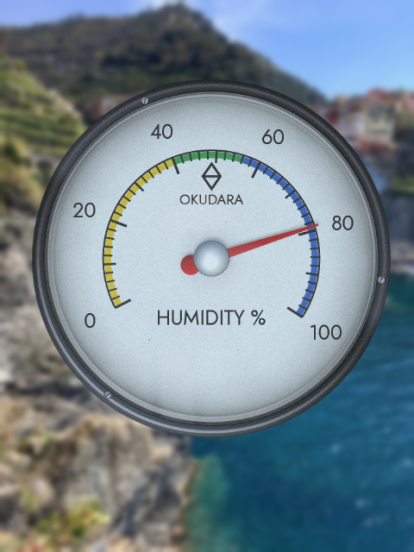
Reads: 79; %
